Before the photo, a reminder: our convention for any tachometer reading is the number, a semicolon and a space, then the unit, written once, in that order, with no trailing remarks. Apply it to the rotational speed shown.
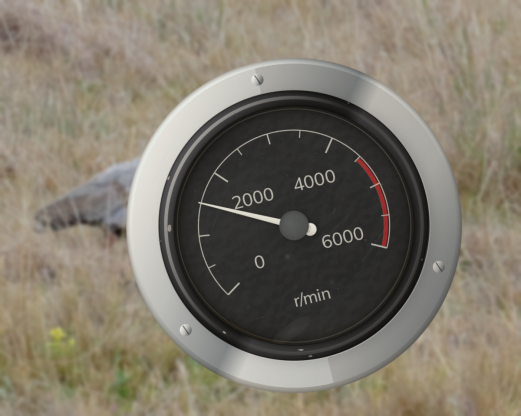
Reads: 1500; rpm
